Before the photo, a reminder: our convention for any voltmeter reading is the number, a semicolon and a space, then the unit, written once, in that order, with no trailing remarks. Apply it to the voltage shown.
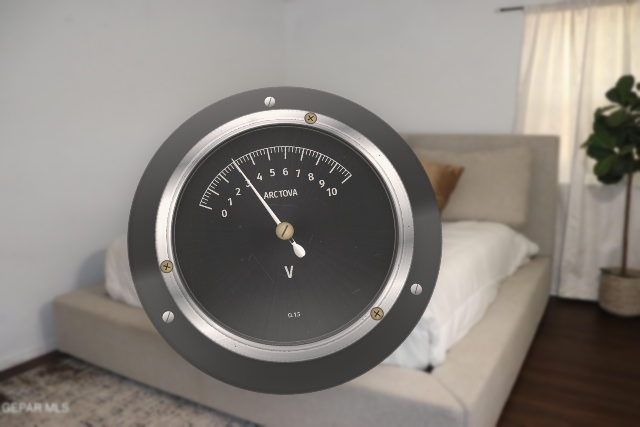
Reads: 3; V
